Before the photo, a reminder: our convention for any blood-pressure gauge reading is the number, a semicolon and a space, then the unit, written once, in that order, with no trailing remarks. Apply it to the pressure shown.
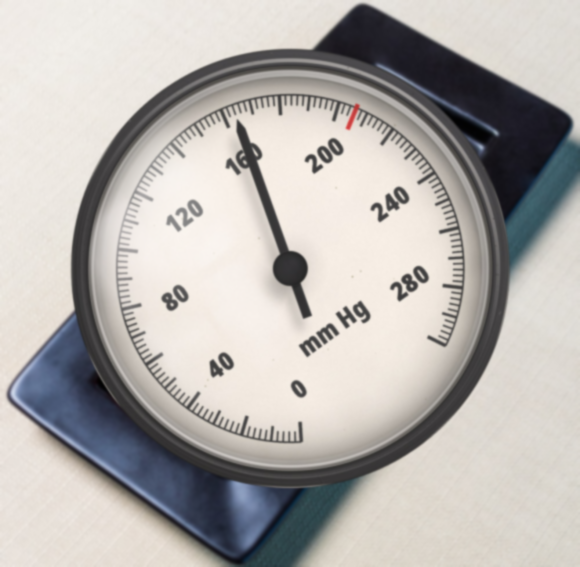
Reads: 164; mmHg
